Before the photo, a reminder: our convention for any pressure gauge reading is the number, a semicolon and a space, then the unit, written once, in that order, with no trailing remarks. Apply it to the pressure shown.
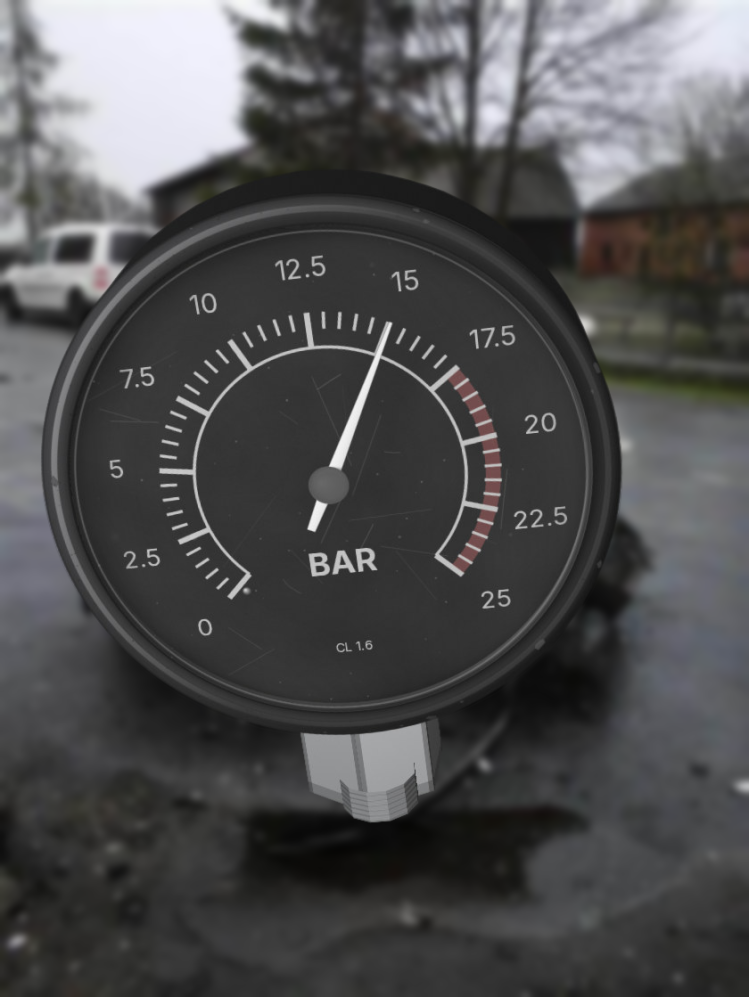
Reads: 15; bar
